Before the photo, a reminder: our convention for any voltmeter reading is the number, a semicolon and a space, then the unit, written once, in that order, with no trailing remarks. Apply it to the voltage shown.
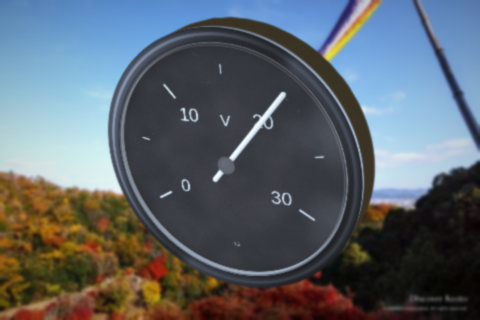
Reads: 20; V
